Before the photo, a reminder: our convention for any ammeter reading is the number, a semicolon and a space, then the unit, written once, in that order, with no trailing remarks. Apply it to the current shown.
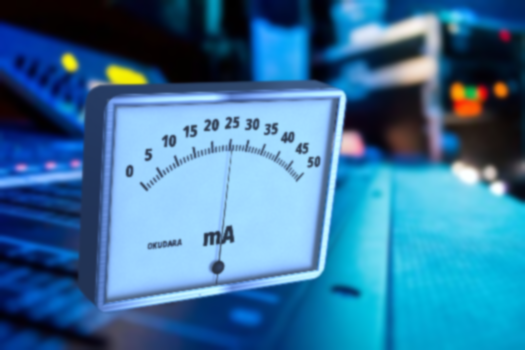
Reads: 25; mA
